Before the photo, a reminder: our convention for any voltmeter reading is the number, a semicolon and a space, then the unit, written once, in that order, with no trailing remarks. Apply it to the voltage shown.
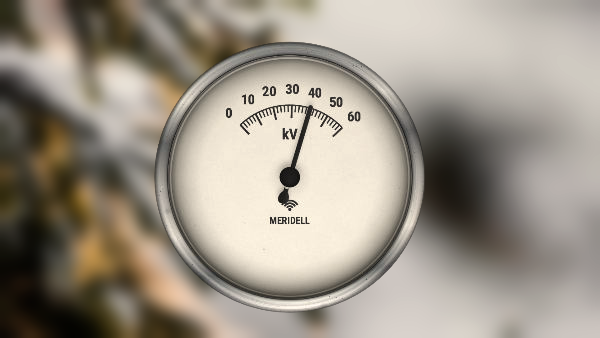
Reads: 40; kV
